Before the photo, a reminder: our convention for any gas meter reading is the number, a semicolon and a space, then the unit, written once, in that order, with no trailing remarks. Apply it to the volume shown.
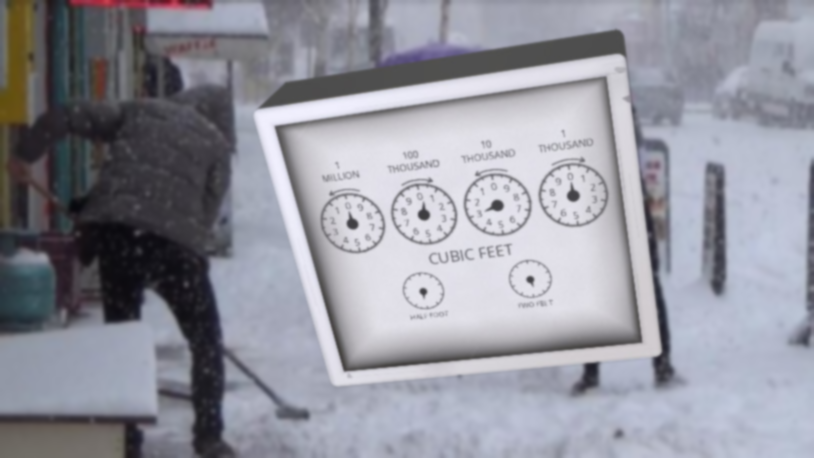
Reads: 3000; ft³
